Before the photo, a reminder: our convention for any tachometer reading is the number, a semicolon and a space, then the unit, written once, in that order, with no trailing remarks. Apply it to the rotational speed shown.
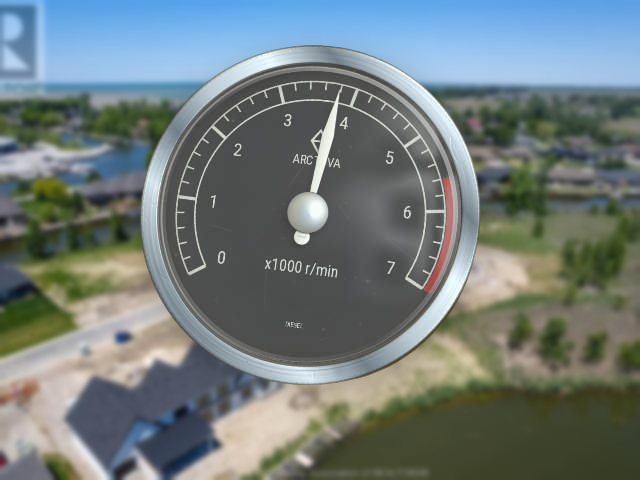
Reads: 3800; rpm
